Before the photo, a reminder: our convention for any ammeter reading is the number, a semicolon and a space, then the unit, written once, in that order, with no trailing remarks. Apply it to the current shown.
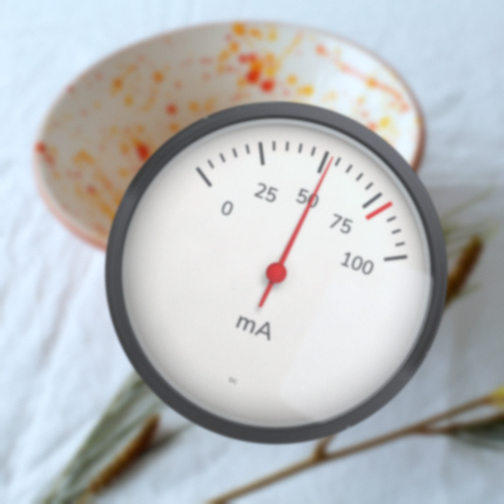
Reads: 52.5; mA
